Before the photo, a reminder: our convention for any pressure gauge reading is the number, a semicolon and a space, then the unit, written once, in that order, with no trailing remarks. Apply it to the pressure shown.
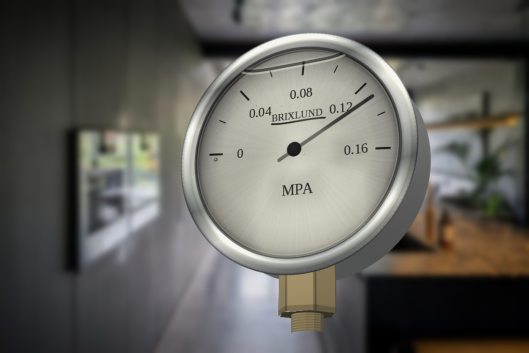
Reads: 0.13; MPa
